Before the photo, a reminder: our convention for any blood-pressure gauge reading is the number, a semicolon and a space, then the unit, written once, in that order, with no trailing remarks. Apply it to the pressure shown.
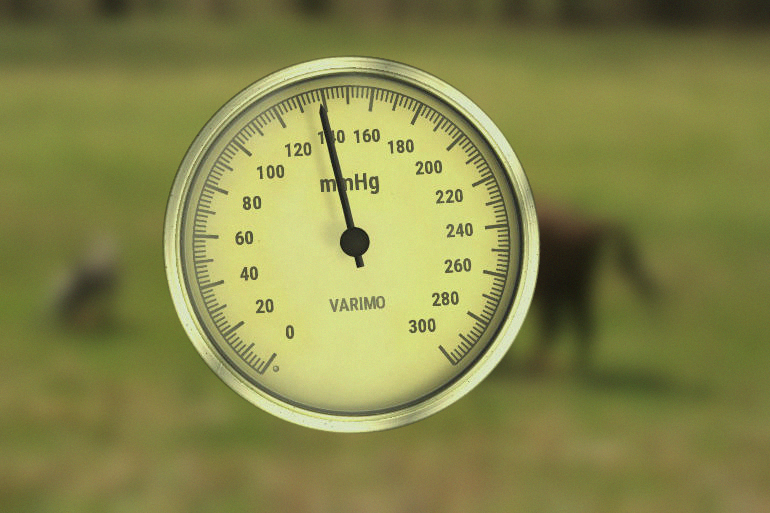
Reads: 138; mmHg
